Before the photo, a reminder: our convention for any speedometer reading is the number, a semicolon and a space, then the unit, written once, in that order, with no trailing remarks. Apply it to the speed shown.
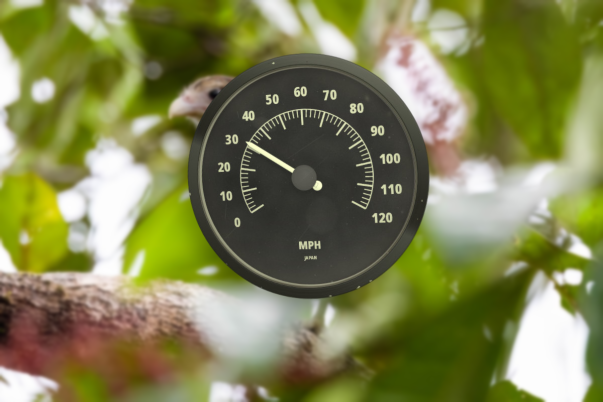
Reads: 32; mph
